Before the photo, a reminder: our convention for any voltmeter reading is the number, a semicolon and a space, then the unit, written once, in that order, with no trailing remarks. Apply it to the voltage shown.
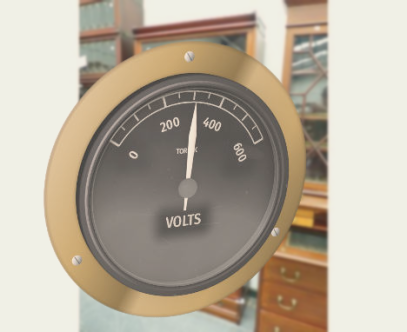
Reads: 300; V
